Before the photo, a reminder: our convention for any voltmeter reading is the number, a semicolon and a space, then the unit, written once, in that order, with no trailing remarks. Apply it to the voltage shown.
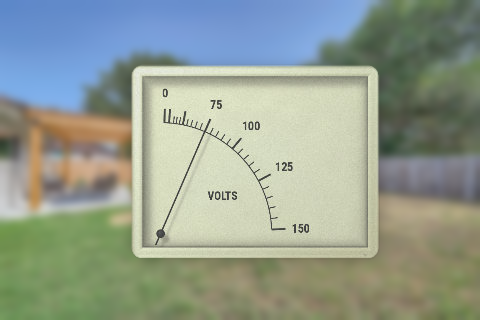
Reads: 75; V
